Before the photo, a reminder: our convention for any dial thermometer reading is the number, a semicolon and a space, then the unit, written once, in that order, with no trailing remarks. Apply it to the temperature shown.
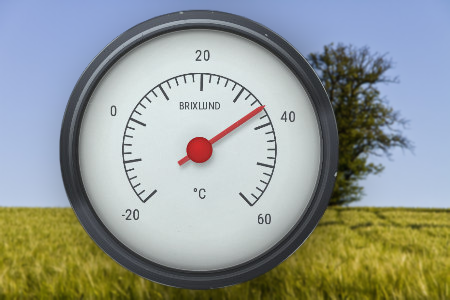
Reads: 36; °C
